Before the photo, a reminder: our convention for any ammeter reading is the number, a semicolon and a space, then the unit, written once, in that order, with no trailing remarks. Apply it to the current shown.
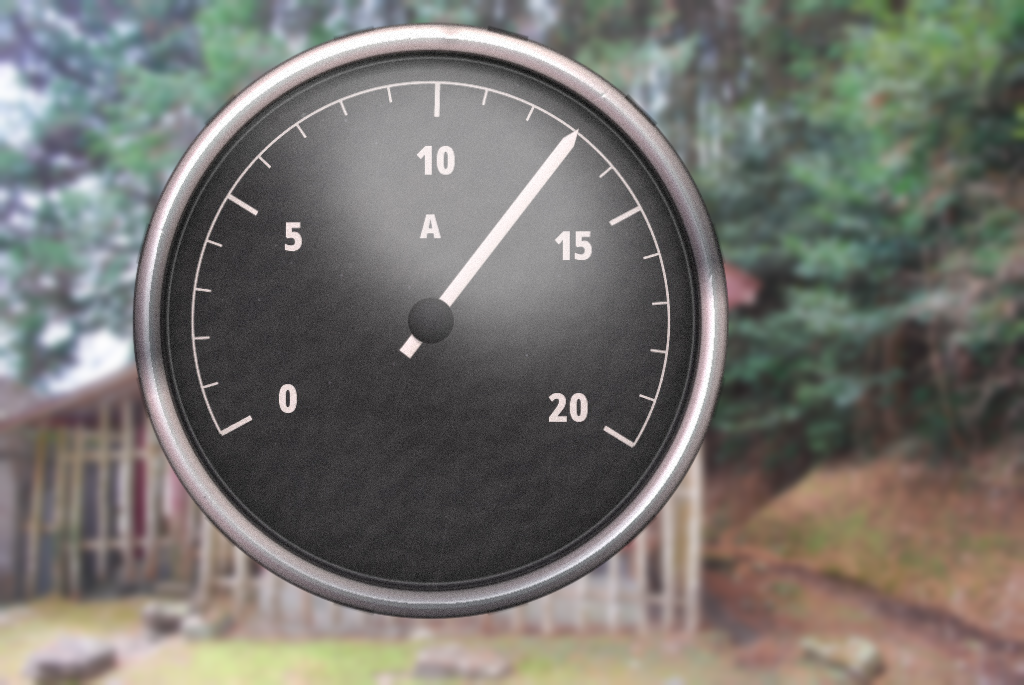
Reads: 13; A
